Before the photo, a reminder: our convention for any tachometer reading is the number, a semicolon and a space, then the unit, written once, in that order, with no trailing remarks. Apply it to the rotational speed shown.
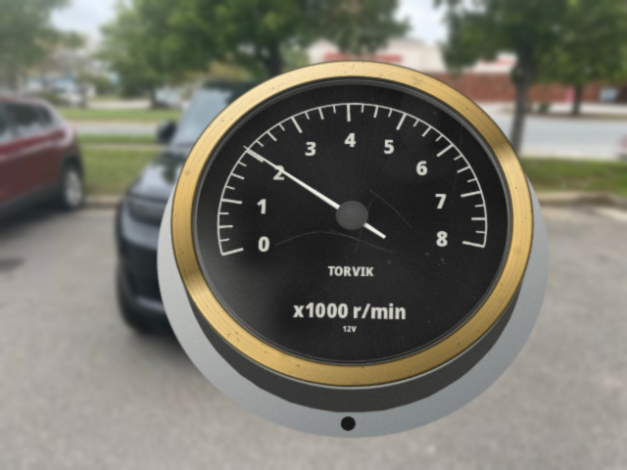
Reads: 2000; rpm
